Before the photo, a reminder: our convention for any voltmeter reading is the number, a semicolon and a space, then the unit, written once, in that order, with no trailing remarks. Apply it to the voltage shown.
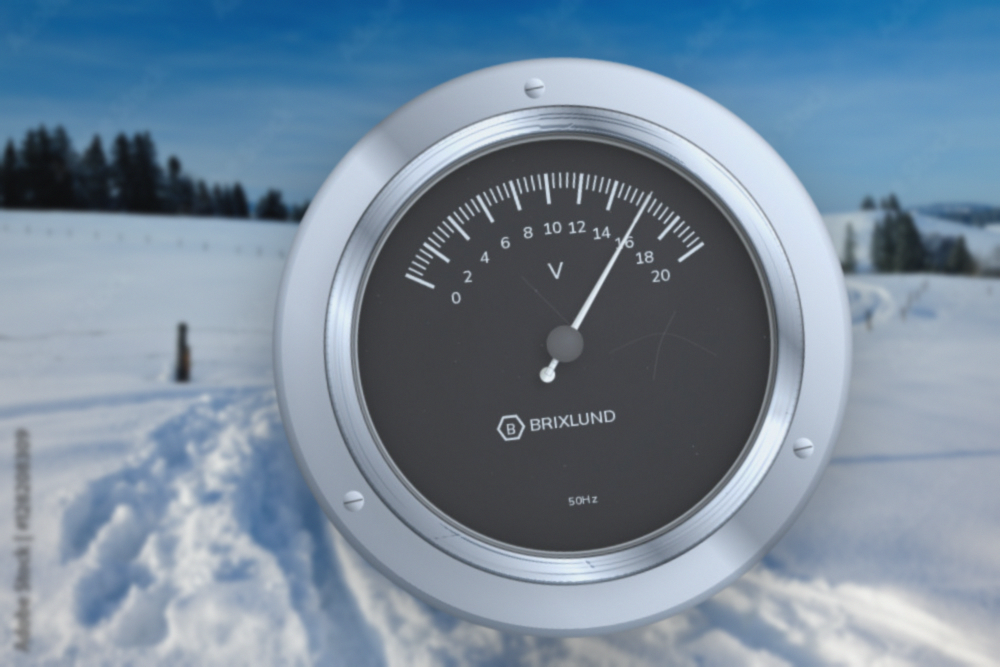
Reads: 16; V
